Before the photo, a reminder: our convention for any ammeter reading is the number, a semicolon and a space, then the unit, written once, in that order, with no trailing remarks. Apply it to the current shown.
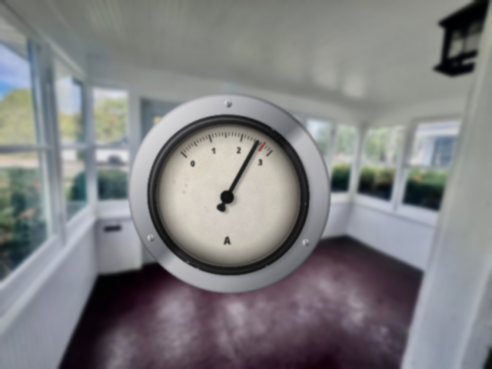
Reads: 2.5; A
